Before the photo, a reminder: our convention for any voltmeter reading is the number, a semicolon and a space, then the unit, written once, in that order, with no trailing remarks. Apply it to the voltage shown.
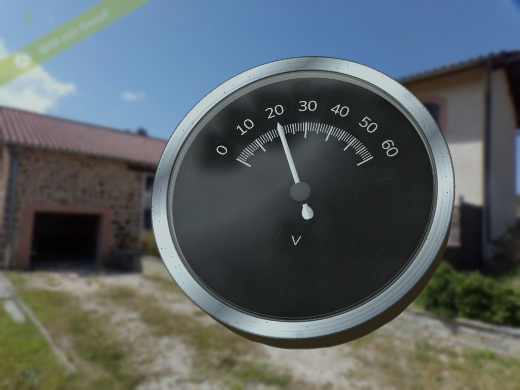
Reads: 20; V
